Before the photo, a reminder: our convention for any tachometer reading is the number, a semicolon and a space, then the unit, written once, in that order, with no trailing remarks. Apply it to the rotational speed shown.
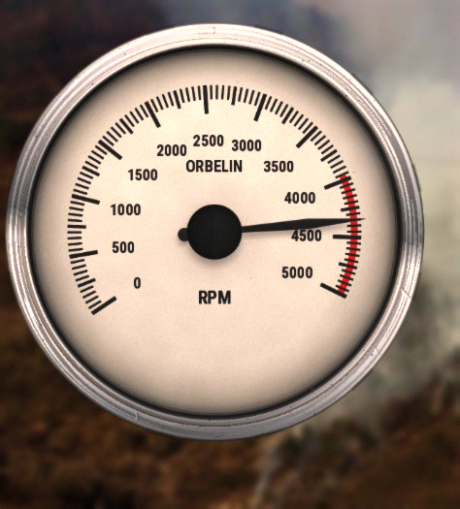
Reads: 4350; rpm
